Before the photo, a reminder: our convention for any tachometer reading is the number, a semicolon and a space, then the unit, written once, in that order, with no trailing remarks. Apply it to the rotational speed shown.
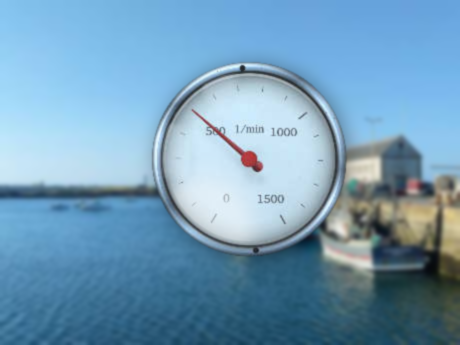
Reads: 500; rpm
